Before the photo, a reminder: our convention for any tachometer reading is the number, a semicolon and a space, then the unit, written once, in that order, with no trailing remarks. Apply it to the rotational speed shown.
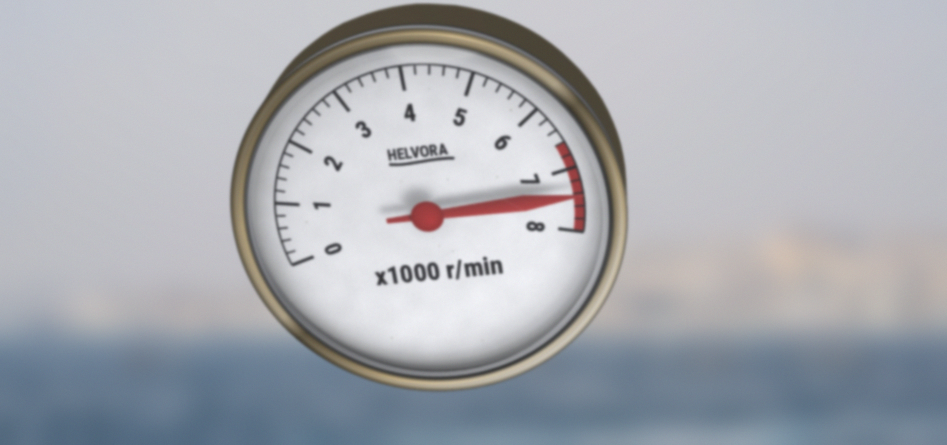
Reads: 7400; rpm
